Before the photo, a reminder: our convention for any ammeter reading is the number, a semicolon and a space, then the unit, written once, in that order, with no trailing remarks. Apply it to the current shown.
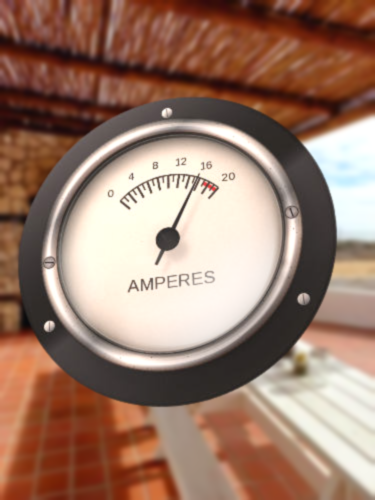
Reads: 16; A
